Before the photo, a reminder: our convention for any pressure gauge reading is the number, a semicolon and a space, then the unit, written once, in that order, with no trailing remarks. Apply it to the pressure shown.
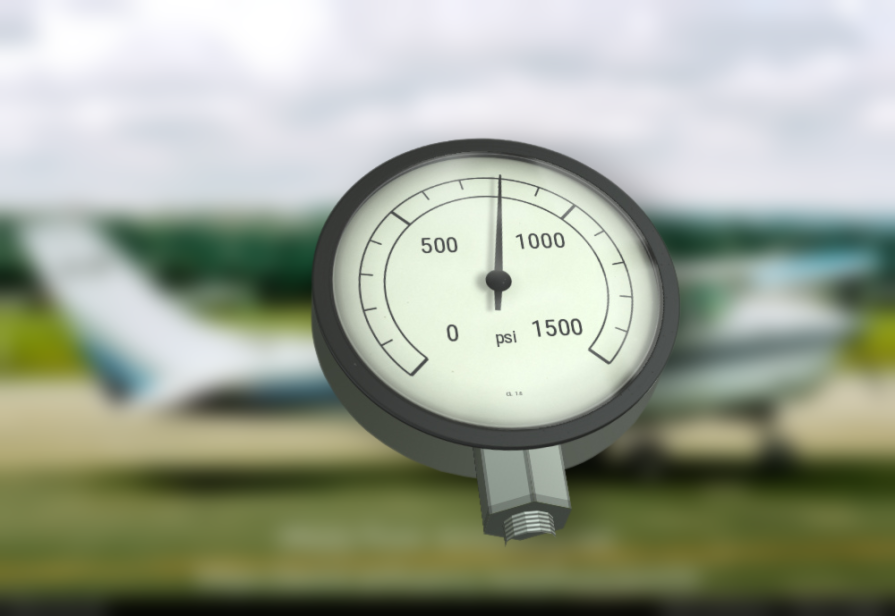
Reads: 800; psi
